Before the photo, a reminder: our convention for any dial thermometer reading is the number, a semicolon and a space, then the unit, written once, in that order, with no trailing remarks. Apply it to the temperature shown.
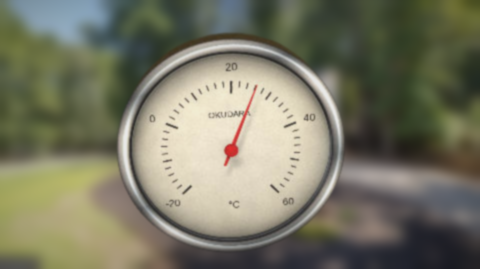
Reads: 26; °C
